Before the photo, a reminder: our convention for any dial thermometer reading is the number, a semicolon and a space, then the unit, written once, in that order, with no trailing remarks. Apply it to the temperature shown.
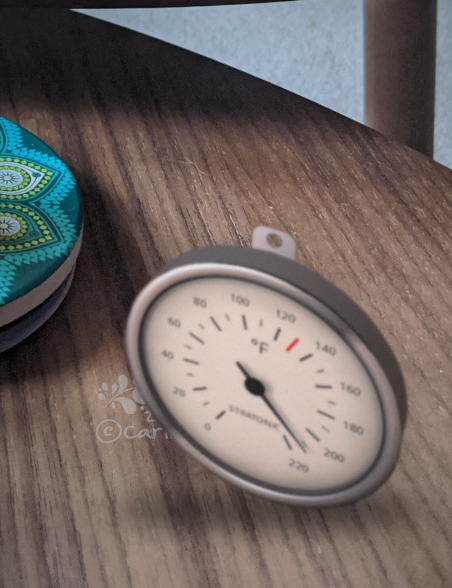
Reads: 210; °F
